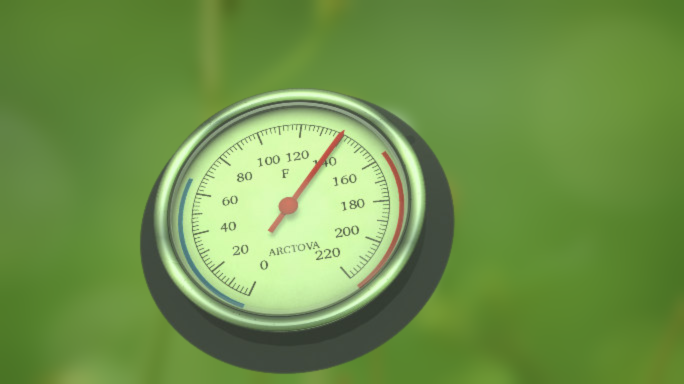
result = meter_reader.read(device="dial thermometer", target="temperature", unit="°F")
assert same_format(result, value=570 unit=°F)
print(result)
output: value=140 unit=°F
